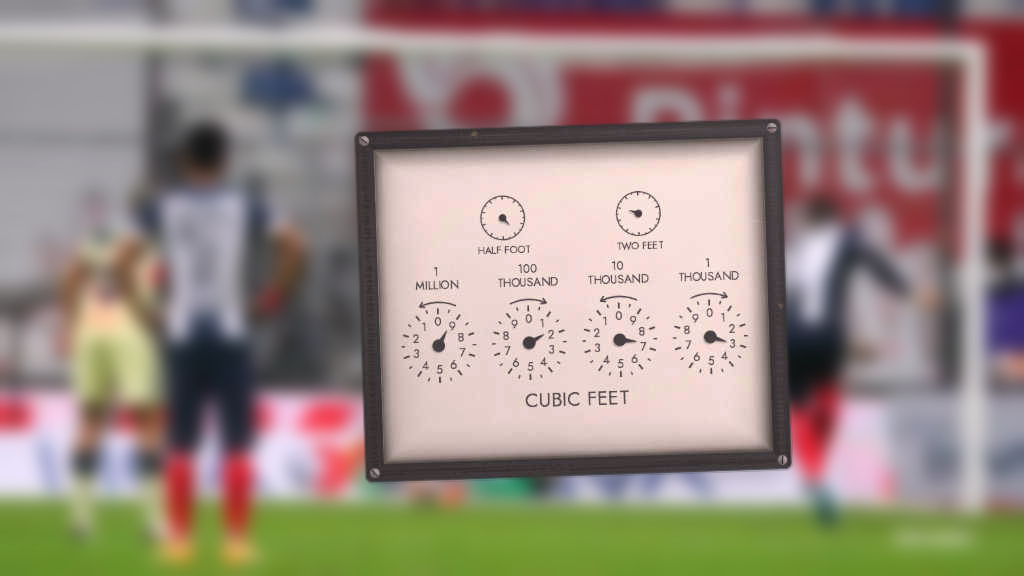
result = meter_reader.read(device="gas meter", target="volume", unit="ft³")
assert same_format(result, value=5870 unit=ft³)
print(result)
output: value=917300 unit=ft³
